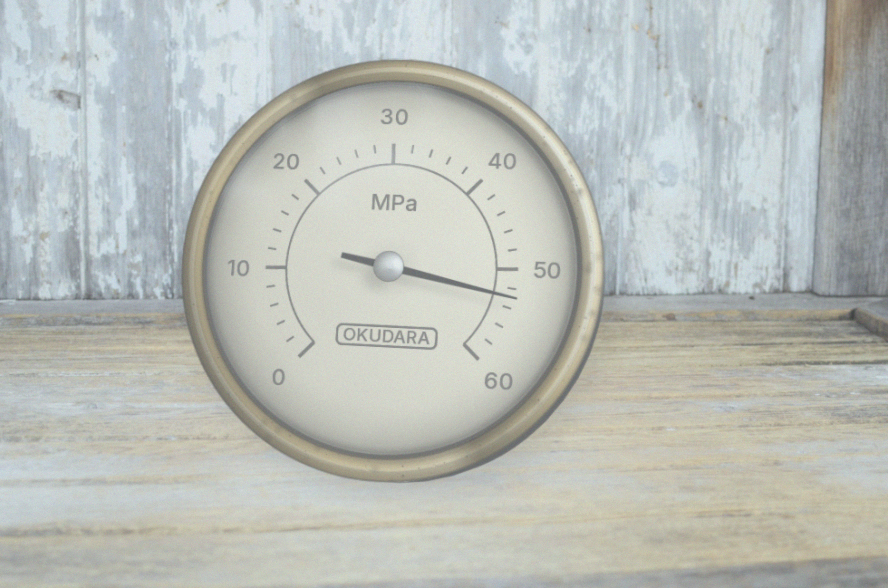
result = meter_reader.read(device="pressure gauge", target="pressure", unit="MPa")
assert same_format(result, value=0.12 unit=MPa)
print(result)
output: value=53 unit=MPa
